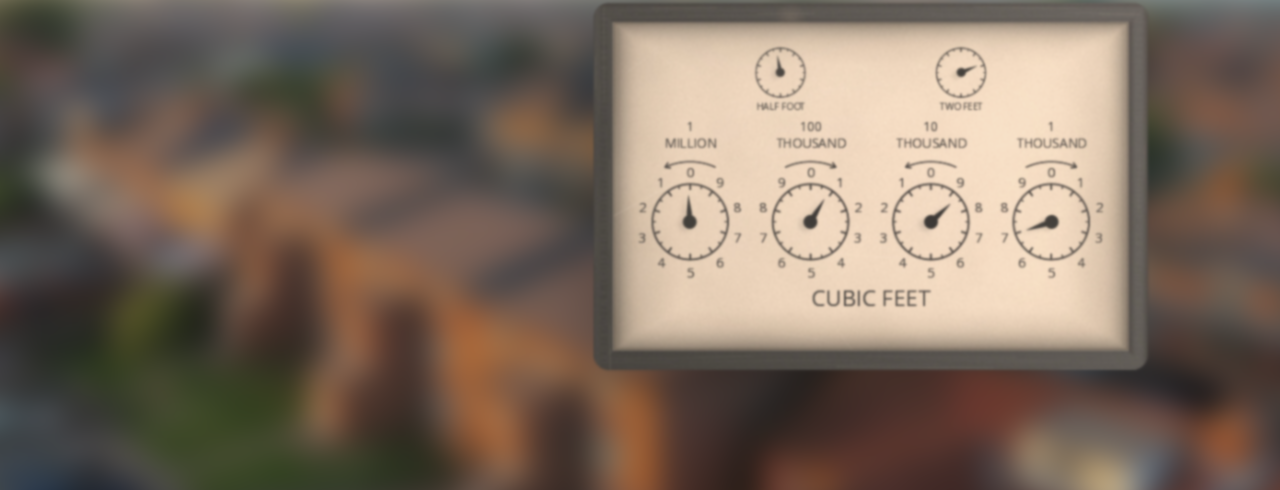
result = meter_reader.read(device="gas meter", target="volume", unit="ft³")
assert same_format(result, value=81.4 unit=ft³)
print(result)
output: value=8700 unit=ft³
